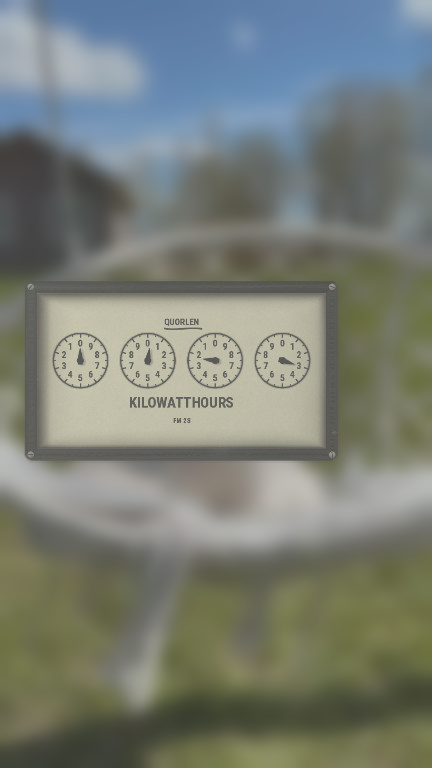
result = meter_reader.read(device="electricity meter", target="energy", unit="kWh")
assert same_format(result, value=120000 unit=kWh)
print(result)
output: value=23 unit=kWh
